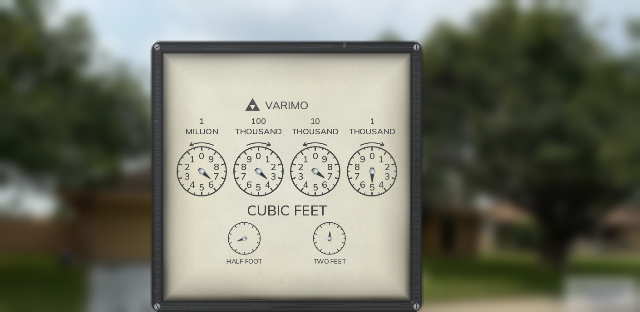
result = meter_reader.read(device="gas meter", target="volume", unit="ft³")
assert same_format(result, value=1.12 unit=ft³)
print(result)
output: value=636500 unit=ft³
